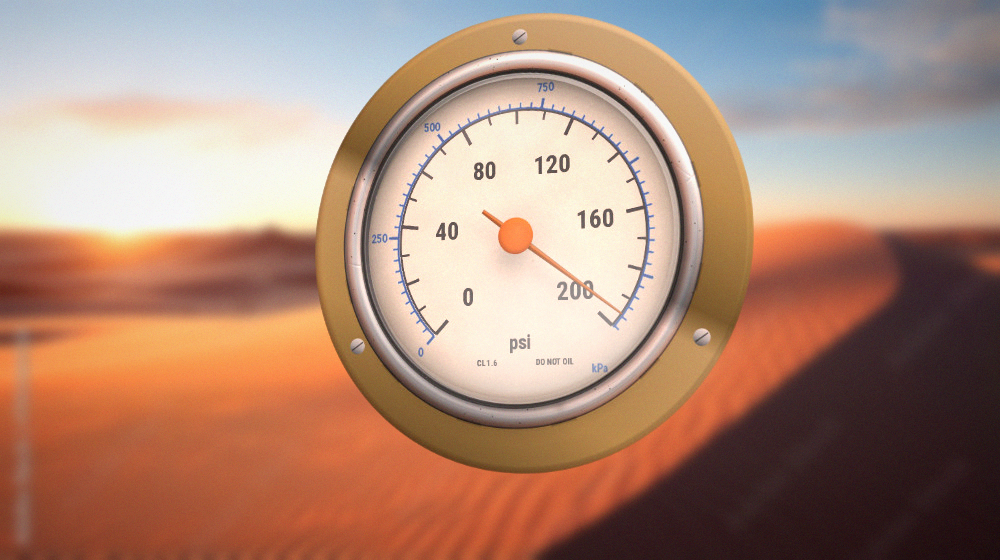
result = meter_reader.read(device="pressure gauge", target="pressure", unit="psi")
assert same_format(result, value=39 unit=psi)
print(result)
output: value=195 unit=psi
